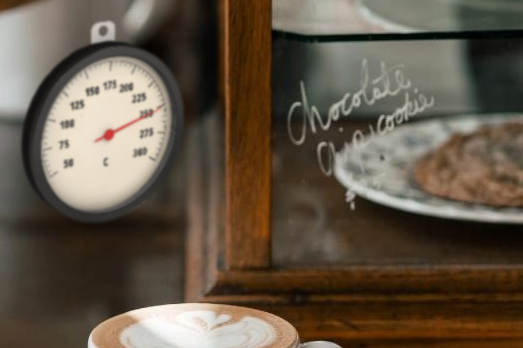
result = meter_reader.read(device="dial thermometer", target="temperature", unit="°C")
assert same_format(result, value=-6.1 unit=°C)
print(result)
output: value=250 unit=°C
